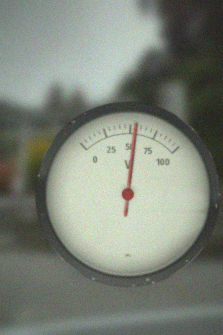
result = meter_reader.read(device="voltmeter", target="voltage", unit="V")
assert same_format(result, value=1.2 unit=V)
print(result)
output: value=55 unit=V
